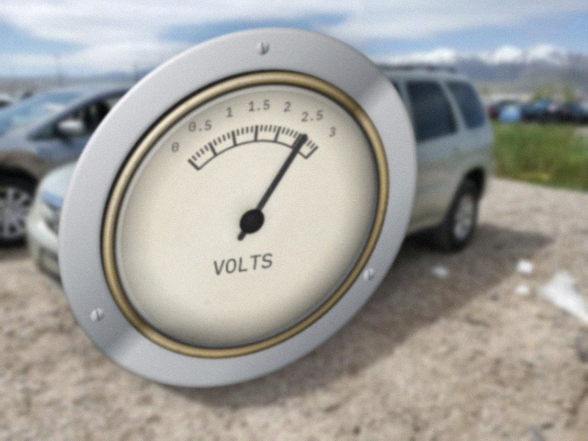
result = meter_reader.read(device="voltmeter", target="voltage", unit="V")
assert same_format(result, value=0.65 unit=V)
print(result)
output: value=2.5 unit=V
